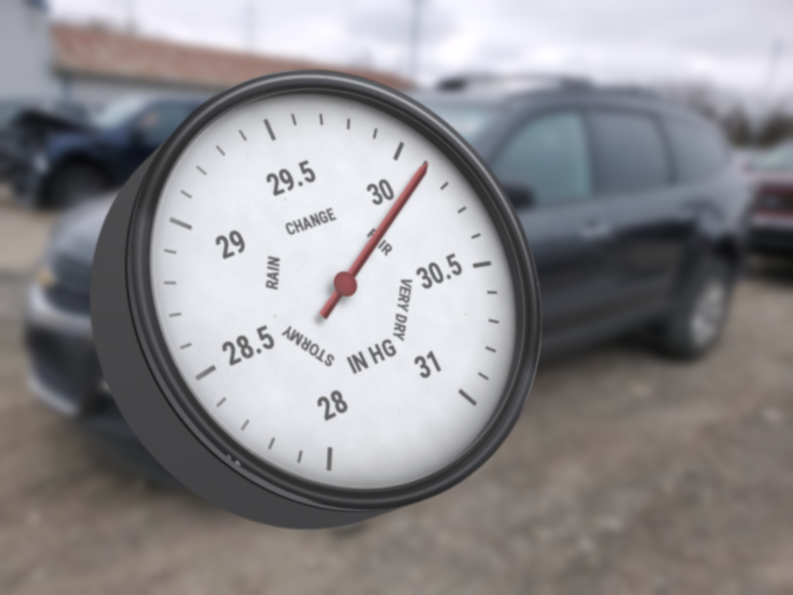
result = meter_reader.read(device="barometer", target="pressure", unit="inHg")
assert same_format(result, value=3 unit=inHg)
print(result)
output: value=30.1 unit=inHg
